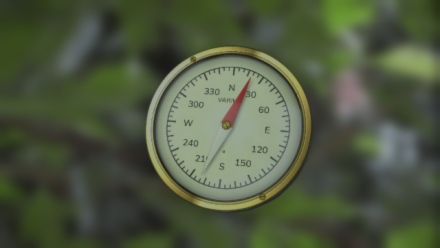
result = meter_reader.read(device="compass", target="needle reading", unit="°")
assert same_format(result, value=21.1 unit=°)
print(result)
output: value=20 unit=°
